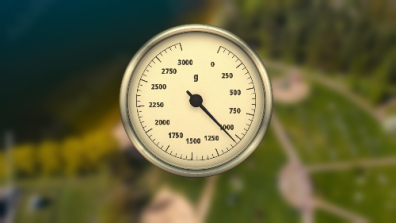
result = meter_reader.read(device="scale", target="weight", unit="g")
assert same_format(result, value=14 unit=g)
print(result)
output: value=1050 unit=g
